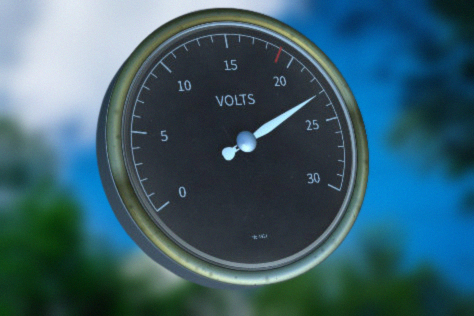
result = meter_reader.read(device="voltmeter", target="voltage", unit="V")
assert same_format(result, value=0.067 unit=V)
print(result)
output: value=23 unit=V
